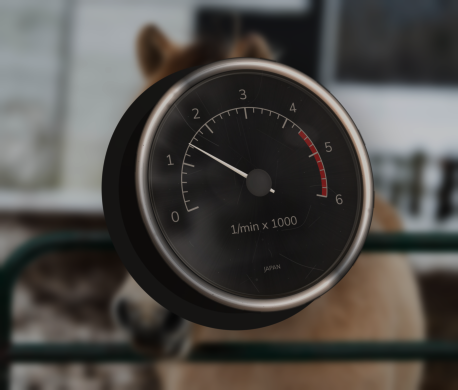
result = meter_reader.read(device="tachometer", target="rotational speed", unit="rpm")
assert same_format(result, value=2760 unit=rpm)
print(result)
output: value=1400 unit=rpm
